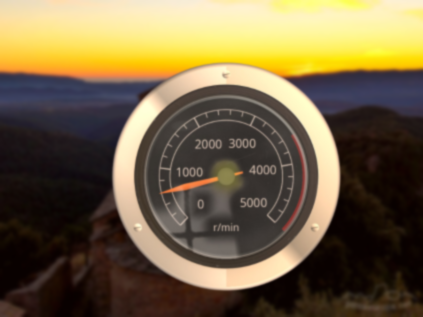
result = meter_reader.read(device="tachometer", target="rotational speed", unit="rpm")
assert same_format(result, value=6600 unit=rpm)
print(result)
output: value=600 unit=rpm
